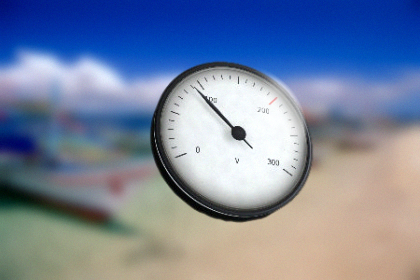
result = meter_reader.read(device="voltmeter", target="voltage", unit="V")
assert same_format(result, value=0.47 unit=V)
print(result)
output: value=90 unit=V
